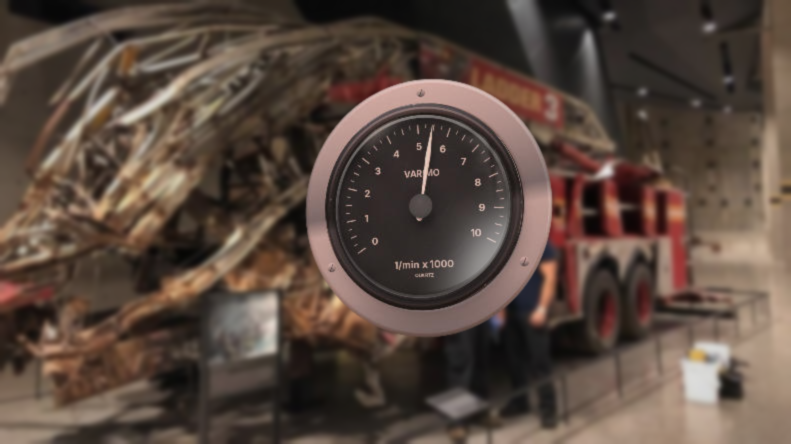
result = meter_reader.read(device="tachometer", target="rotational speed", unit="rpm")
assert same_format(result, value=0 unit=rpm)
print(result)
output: value=5500 unit=rpm
